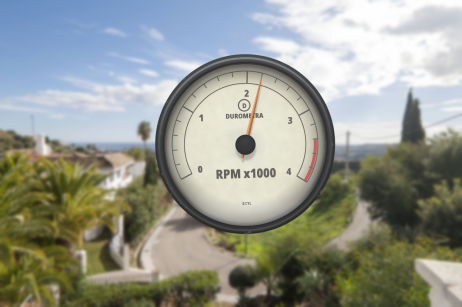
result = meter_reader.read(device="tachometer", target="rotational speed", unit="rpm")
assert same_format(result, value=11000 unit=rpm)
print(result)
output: value=2200 unit=rpm
